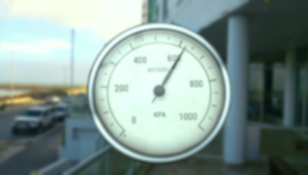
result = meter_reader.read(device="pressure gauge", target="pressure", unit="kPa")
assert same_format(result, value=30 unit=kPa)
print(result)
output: value=625 unit=kPa
